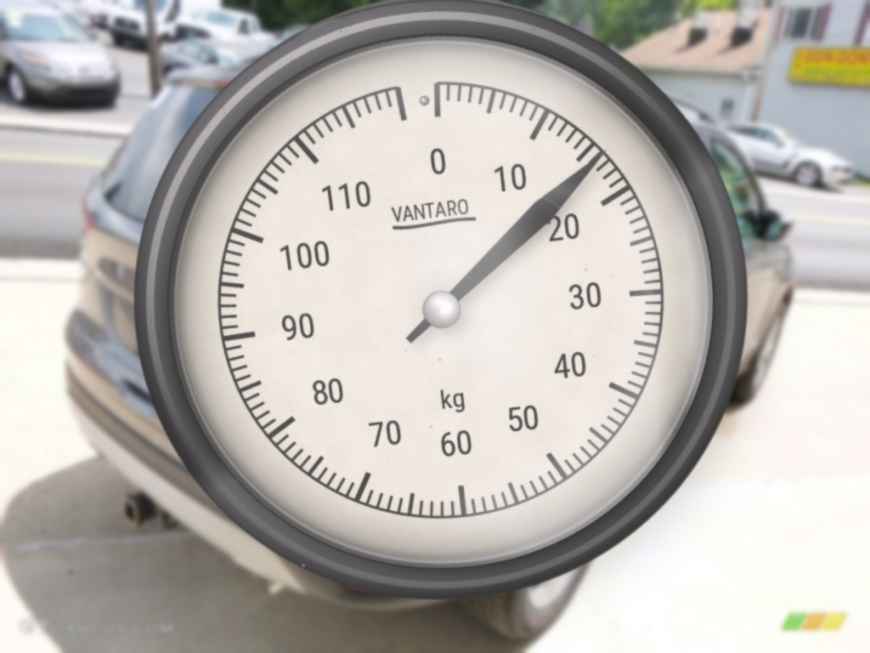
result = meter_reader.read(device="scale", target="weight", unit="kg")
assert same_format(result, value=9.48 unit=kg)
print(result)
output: value=16 unit=kg
